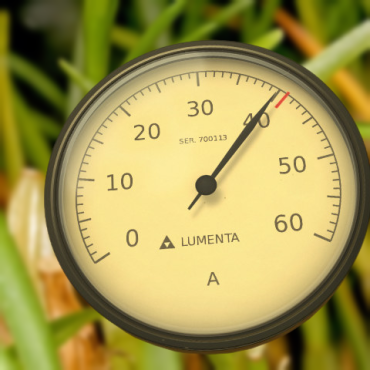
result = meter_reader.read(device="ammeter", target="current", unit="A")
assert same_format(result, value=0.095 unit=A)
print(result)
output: value=40 unit=A
